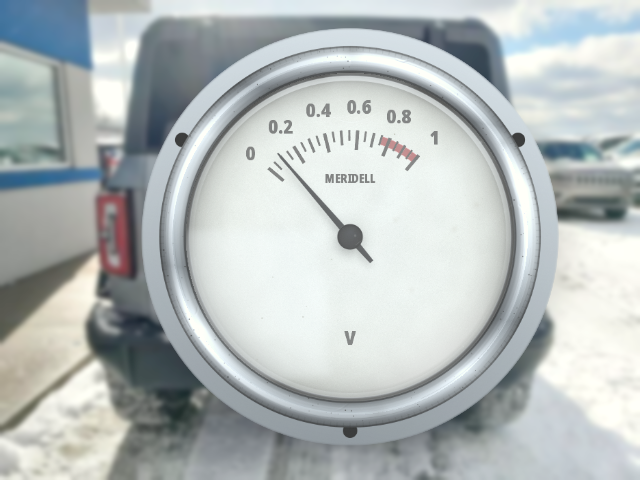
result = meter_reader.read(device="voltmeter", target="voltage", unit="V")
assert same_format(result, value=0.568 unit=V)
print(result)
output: value=0.1 unit=V
